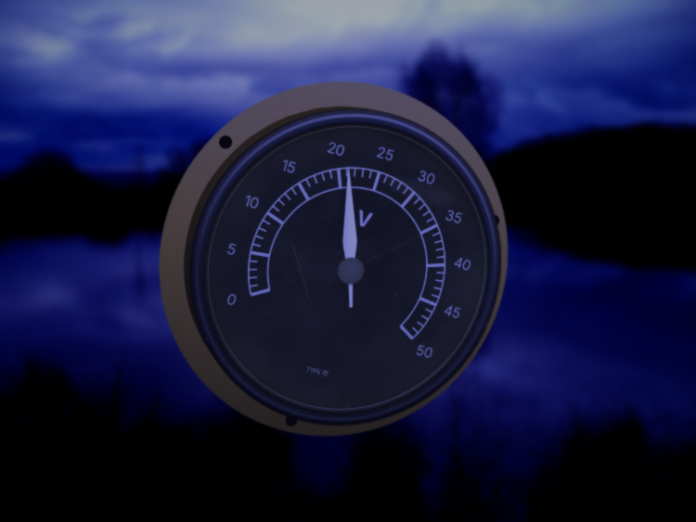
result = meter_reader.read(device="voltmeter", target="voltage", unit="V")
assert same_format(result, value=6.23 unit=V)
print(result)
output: value=21 unit=V
